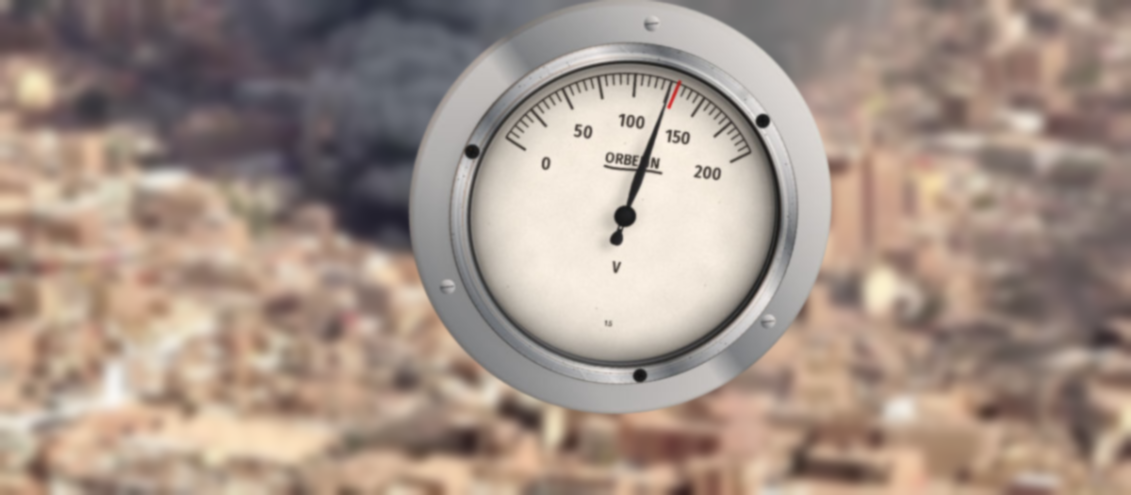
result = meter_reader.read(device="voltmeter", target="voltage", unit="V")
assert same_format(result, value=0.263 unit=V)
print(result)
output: value=125 unit=V
